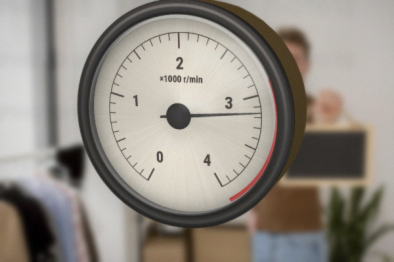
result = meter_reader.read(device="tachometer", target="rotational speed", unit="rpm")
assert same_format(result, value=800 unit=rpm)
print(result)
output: value=3150 unit=rpm
